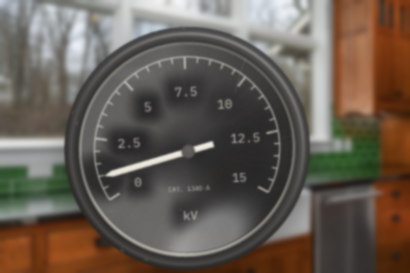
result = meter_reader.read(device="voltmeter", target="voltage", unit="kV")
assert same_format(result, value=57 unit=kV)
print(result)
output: value=1 unit=kV
